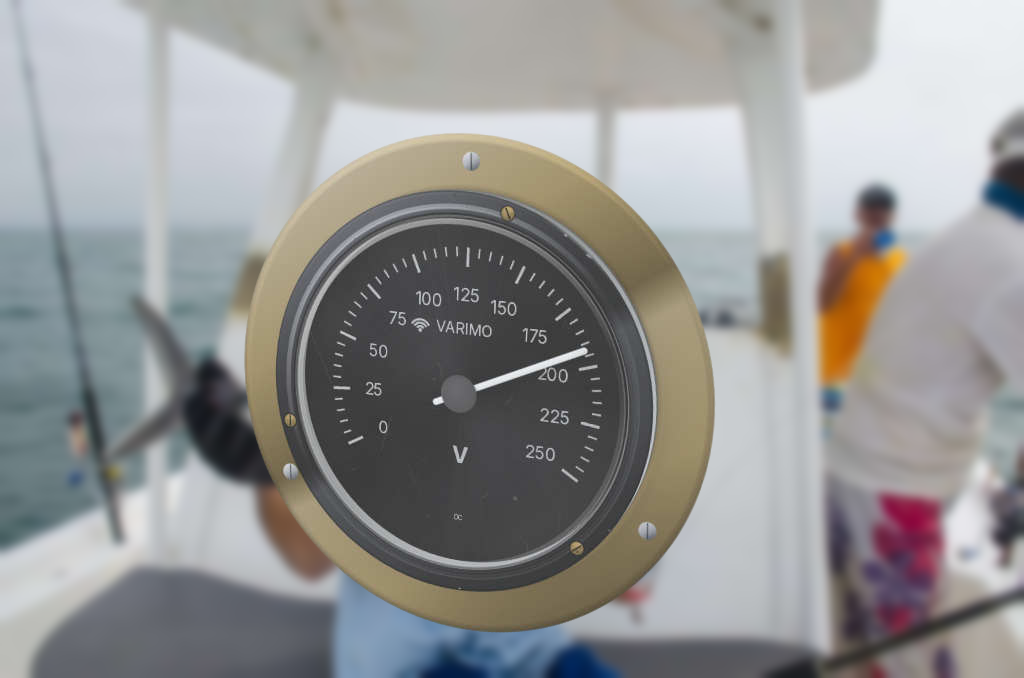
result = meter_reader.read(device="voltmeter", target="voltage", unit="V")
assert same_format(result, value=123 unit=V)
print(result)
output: value=192.5 unit=V
